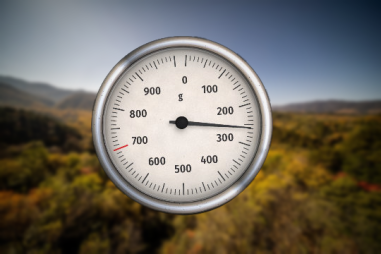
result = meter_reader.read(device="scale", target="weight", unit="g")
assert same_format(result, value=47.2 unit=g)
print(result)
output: value=260 unit=g
